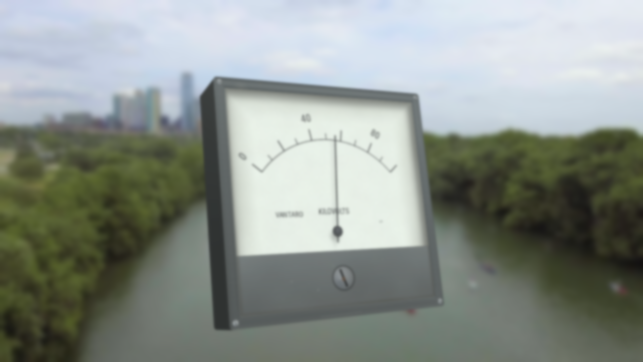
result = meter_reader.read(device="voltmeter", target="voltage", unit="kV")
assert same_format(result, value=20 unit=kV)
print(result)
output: value=55 unit=kV
